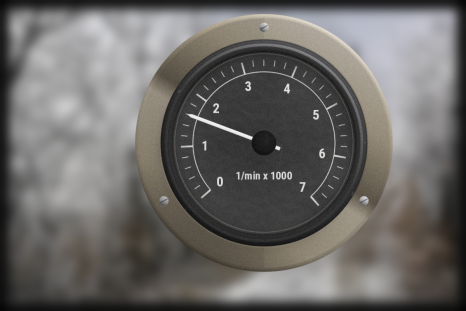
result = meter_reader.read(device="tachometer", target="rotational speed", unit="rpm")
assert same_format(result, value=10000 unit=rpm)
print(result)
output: value=1600 unit=rpm
